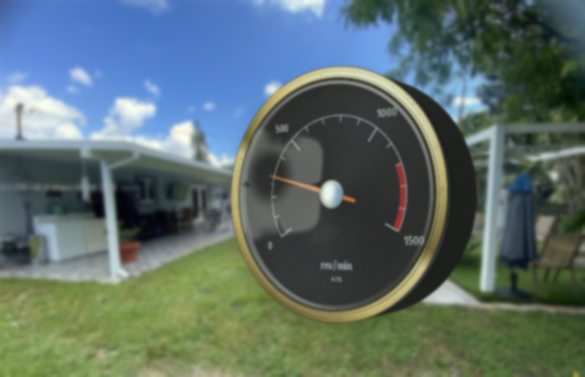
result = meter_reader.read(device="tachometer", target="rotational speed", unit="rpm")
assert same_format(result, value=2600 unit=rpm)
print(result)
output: value=300 unit=rpm
